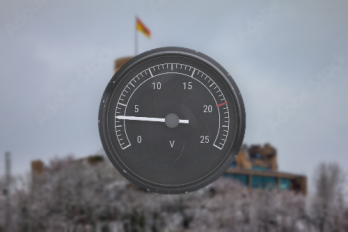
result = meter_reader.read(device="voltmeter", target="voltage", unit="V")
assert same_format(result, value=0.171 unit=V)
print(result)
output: value=3.5 unit=V
